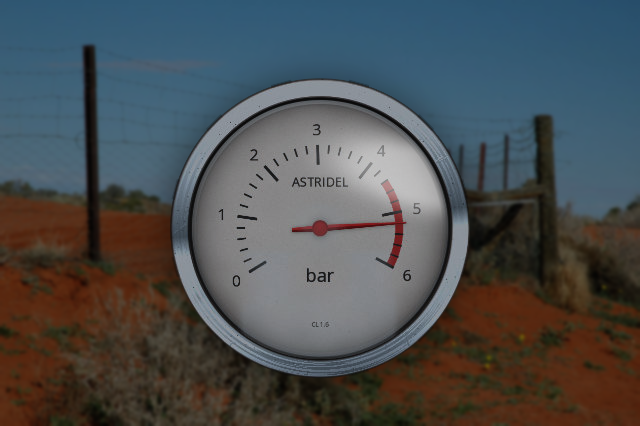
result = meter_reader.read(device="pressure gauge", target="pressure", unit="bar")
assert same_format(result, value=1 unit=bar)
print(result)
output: value=5.2 unit=bar
